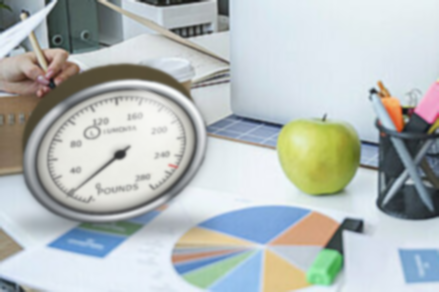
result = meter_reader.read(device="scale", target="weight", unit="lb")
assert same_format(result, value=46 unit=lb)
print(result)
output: value=20 unit=lb
